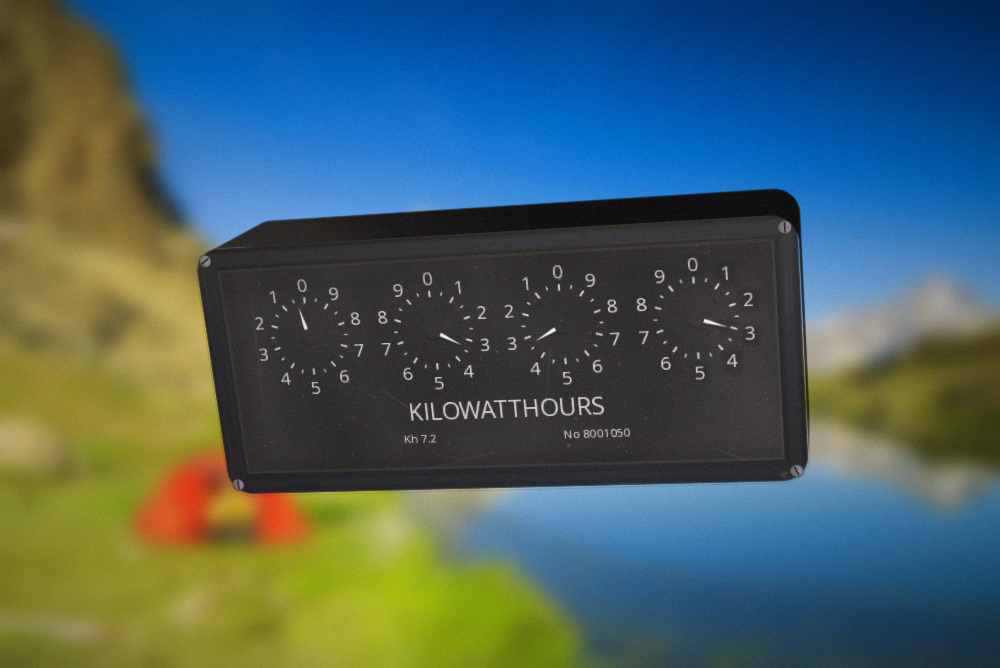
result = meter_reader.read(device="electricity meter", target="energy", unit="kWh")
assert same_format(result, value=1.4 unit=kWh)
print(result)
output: value=333 unit=kWh
